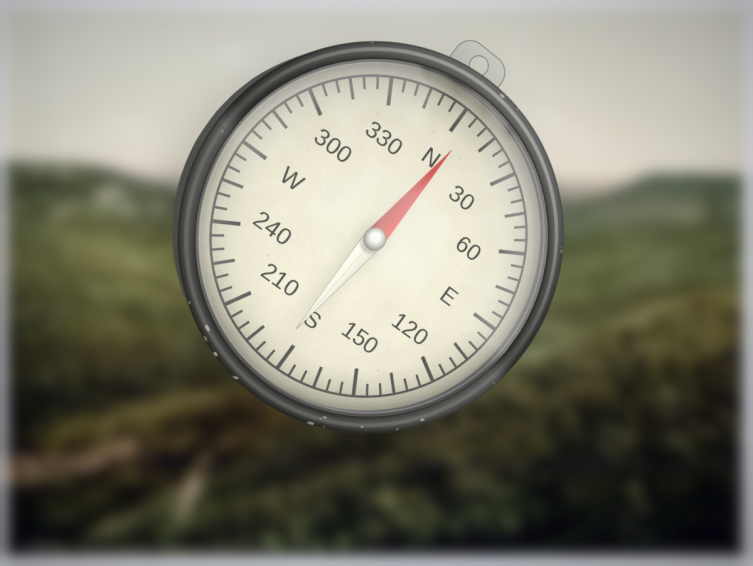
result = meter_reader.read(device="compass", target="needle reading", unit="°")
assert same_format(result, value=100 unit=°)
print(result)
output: value=5 unit=°
